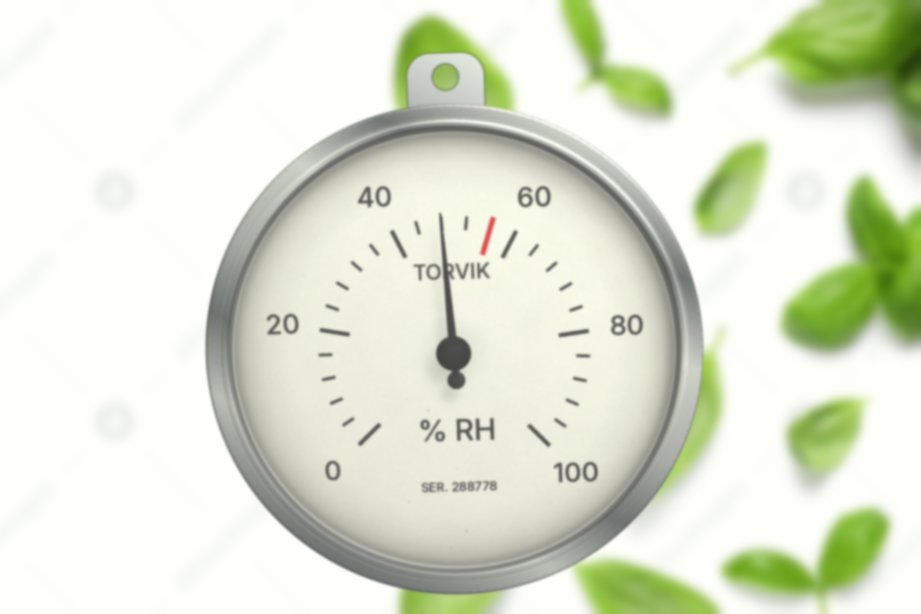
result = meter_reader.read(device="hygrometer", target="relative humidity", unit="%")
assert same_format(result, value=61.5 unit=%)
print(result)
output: value=48 unit=%
